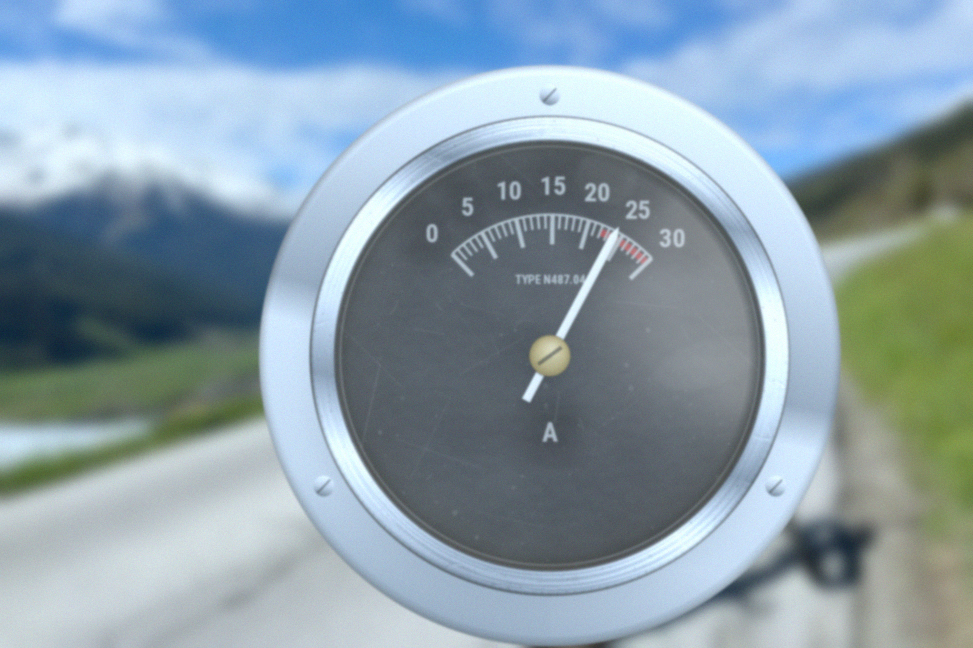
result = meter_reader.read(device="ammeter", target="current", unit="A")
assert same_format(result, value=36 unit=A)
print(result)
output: value=24 unit=A
